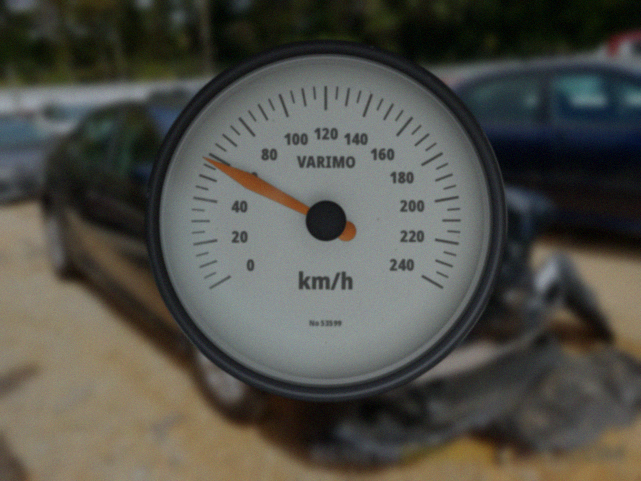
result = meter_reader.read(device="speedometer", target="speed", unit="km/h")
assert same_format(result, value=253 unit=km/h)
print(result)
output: value=57.5 unit=km/h
